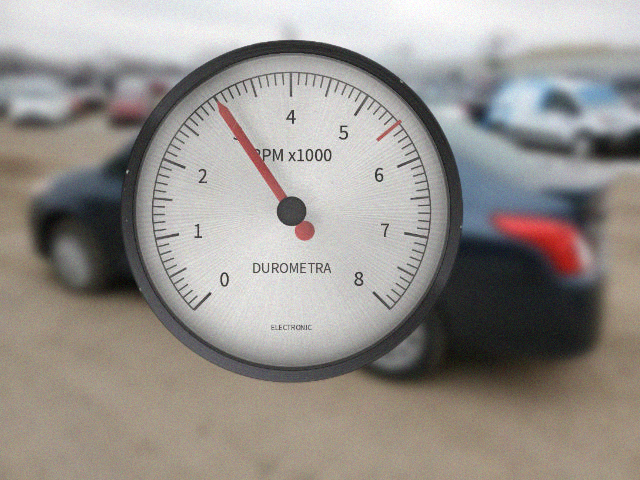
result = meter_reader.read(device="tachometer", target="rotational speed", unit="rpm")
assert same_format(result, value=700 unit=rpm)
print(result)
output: value=3000 unit=rpm
